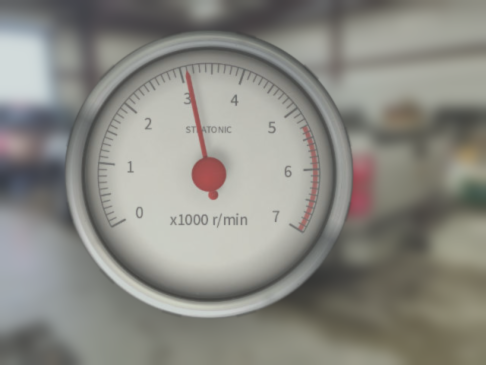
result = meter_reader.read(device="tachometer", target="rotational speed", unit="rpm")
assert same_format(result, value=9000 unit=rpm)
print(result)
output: value=3100 unit=rpm
